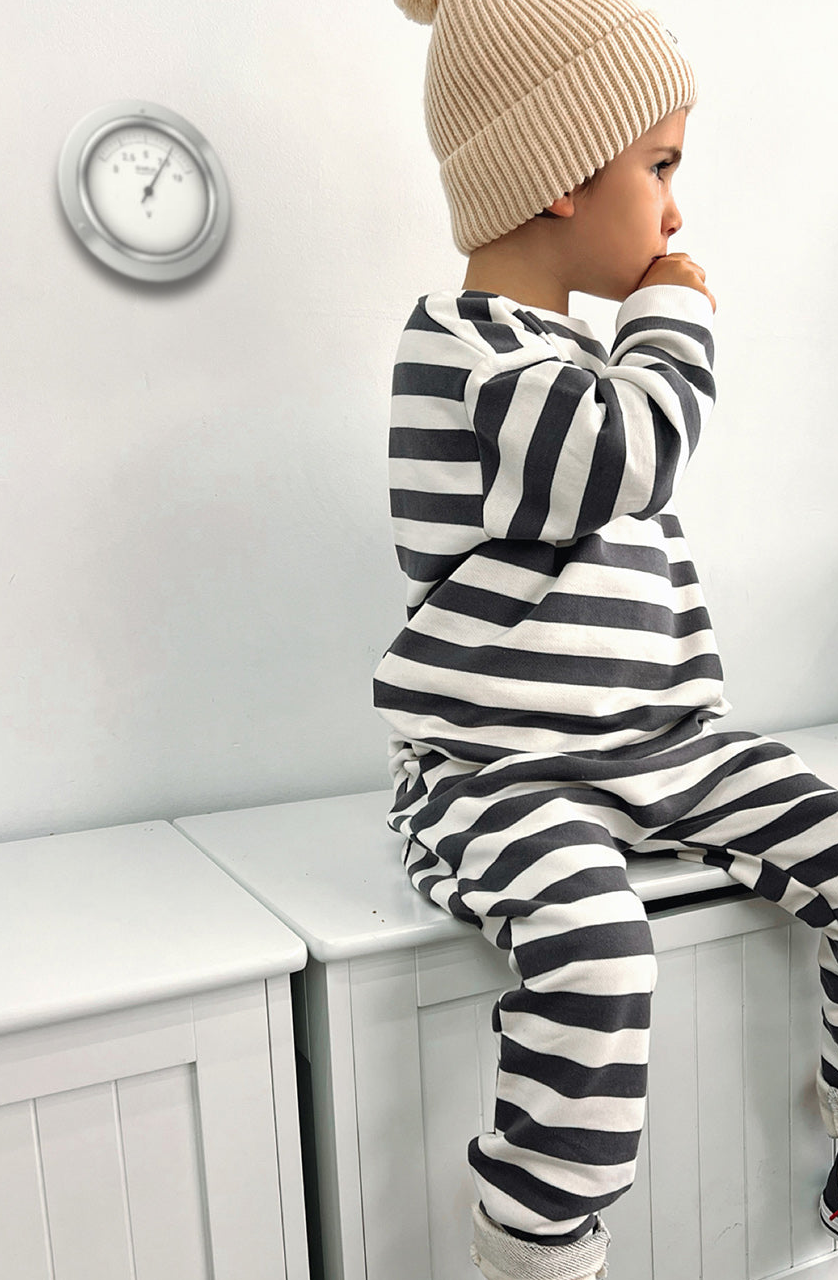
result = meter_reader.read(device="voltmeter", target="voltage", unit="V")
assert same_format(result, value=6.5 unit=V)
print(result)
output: value=7.5 unit=V
